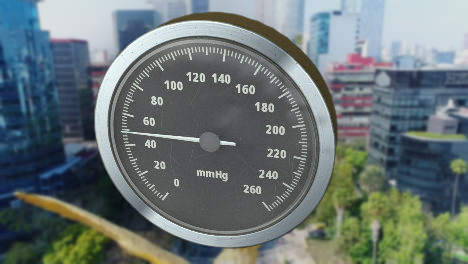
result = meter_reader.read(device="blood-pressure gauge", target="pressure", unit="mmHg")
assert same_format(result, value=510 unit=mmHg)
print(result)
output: value=50 unit=mmHg
